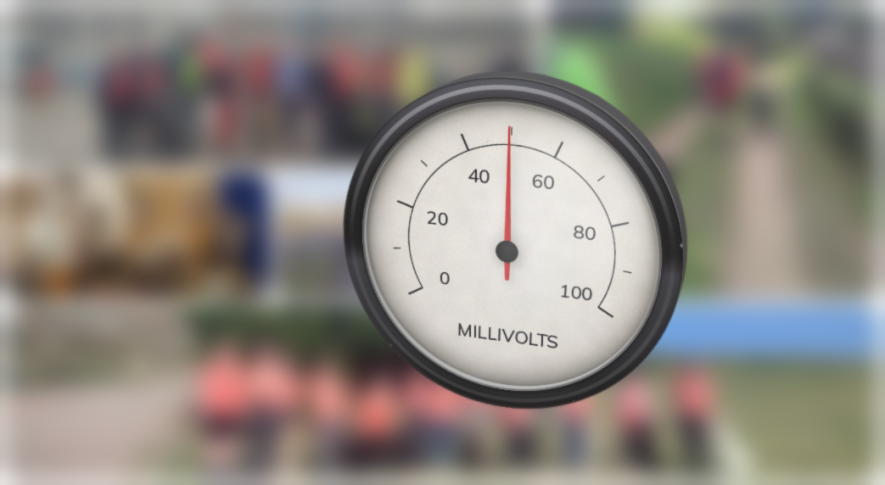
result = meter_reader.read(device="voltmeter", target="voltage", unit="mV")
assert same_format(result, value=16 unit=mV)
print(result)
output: value=50 unit=mV
